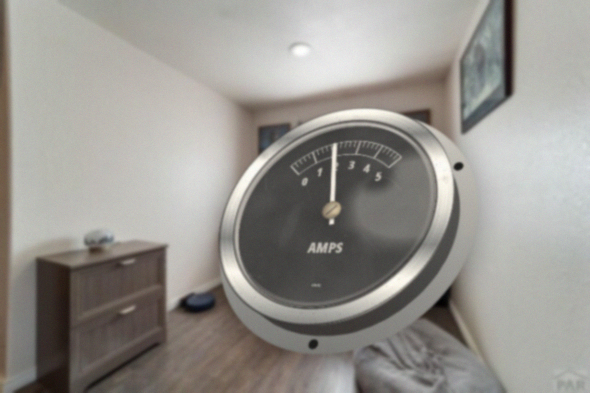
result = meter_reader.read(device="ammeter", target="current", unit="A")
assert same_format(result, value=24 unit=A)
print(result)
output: value=2 unit=A
